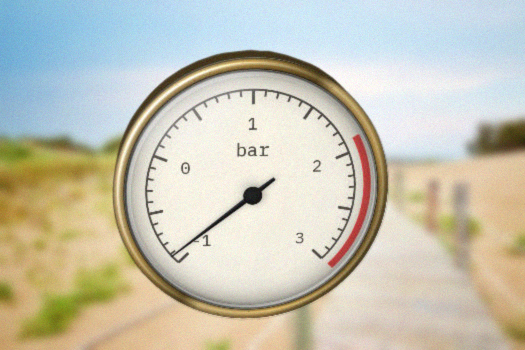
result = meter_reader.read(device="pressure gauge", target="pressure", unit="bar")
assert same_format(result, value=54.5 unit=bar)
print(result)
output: value=-0.9 unit=bar
